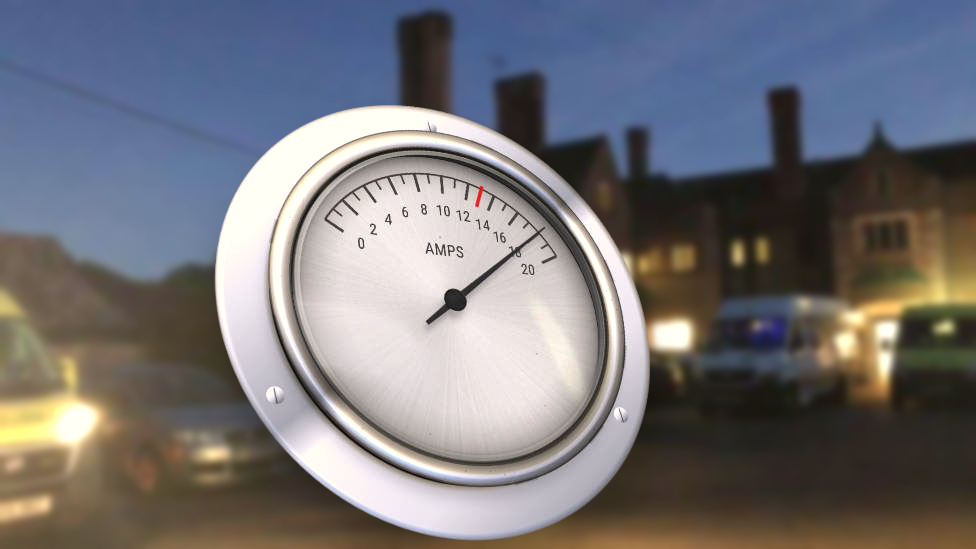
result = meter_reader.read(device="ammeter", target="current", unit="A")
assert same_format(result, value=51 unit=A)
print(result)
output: value=18 unit=A
